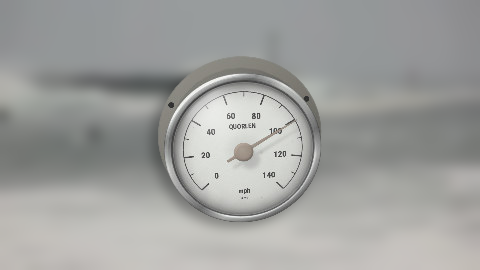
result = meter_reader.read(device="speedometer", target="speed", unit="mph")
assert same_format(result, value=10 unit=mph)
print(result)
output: value=100 unit=mph
